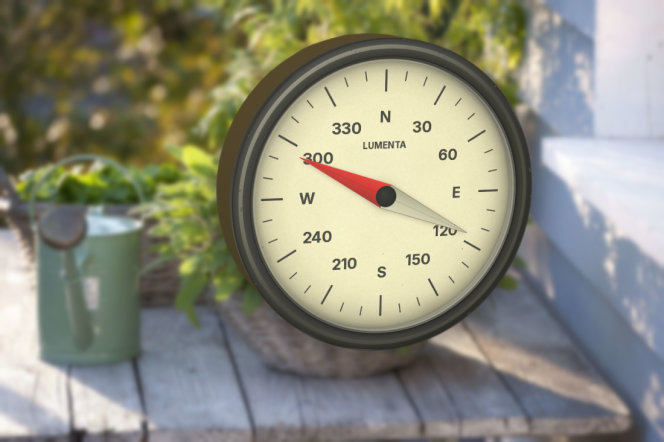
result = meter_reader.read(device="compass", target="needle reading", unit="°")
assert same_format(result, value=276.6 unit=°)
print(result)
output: value=295 unit=°
